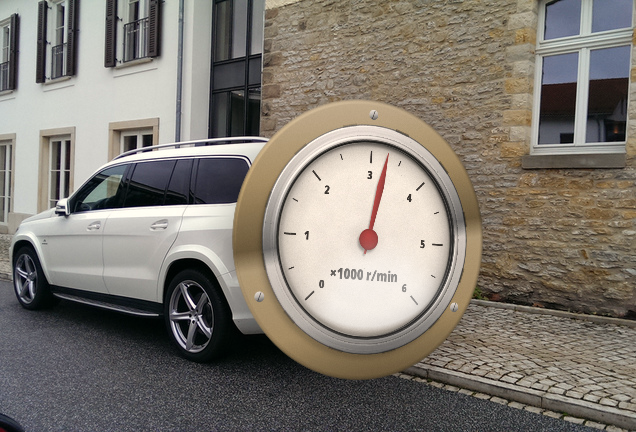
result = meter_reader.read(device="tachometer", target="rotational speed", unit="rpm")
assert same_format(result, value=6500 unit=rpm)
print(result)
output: value=3250 unit=rpm
